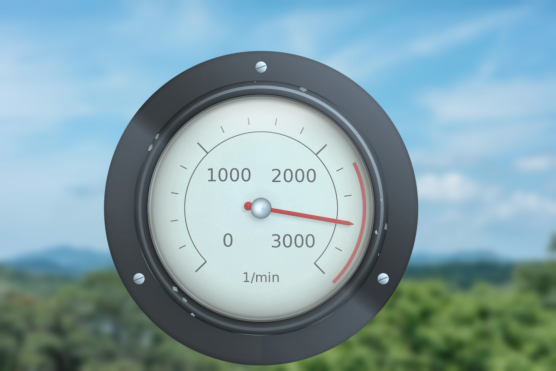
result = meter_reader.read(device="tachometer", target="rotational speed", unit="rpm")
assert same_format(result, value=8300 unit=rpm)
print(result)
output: value=2600 unit=rpm
